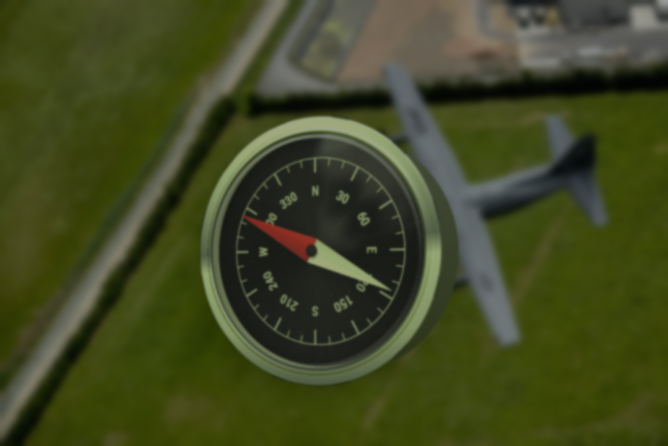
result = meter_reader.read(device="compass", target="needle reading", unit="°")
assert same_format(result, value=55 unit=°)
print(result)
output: value=295 unit=°
